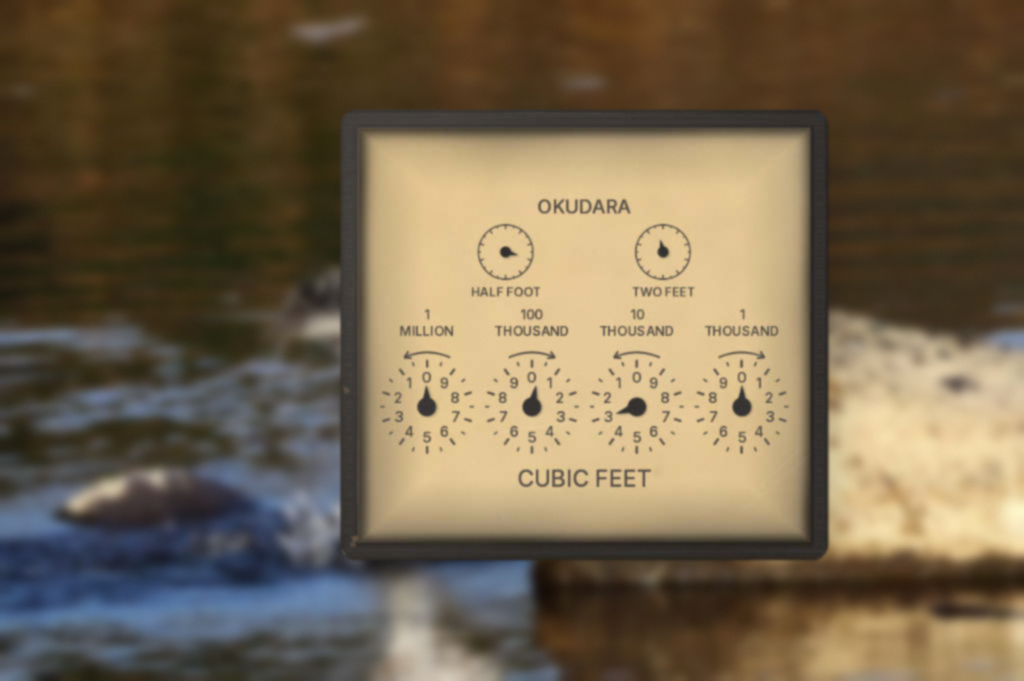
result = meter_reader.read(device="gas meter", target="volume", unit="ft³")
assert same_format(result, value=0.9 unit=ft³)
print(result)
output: value=3000 unit=ft³
